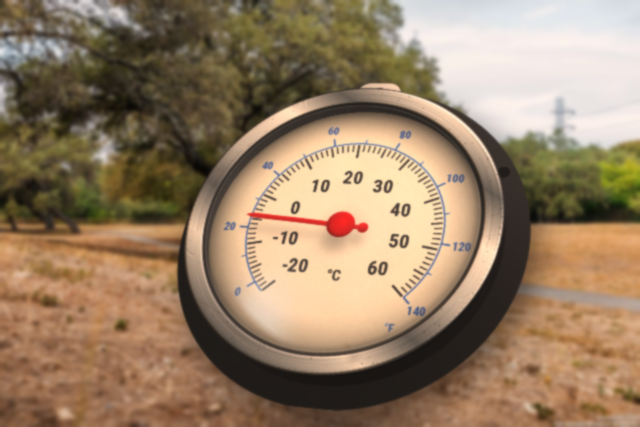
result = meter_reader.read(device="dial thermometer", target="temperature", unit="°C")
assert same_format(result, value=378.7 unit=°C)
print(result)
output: value=-5 unit=°C
